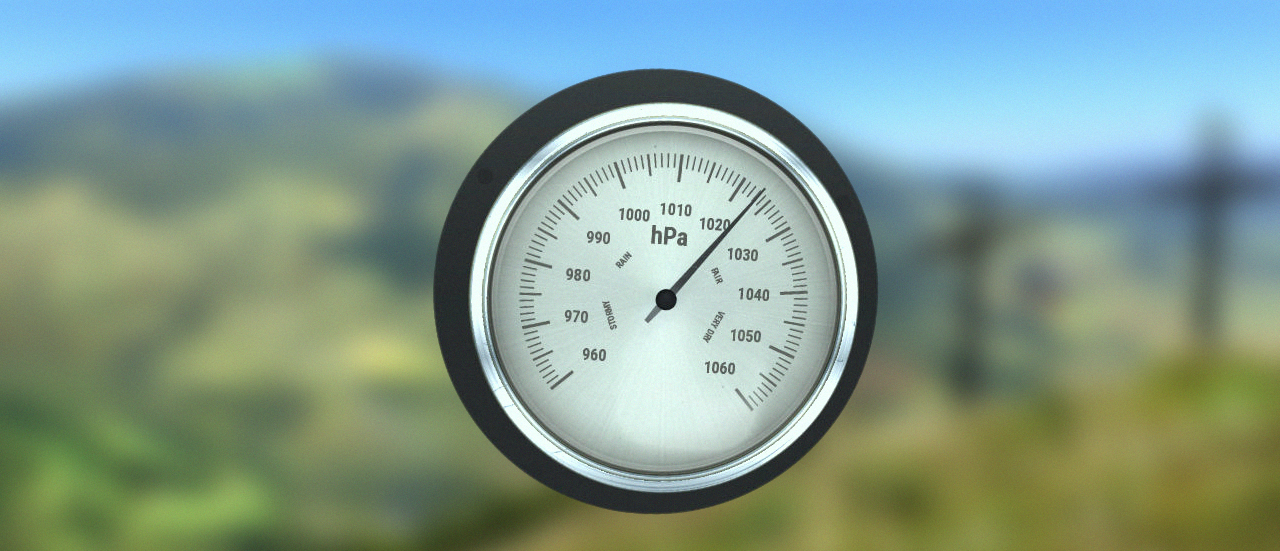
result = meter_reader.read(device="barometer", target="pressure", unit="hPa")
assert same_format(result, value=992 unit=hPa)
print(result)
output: value=1023 unit=hPa
